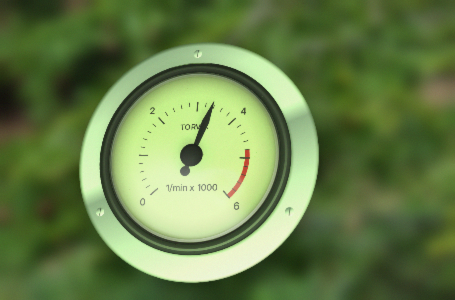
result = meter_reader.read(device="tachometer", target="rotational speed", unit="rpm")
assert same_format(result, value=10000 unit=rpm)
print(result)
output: value=3400 unit=rpm
